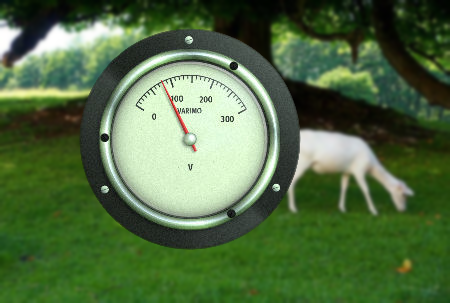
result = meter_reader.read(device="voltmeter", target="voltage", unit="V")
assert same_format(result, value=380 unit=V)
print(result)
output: value=80 unit=V
